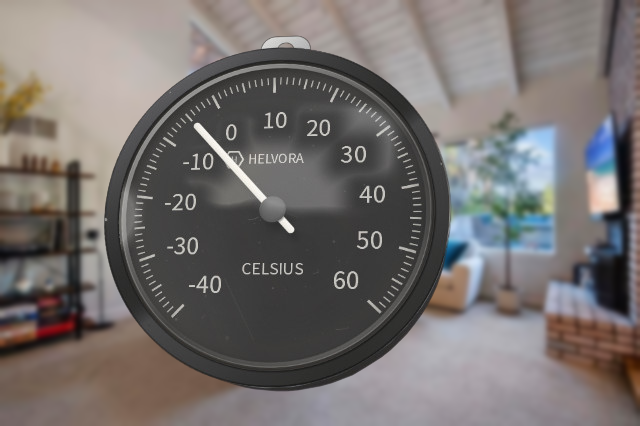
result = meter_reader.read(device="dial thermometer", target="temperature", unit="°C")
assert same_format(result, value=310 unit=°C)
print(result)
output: value=-5 unit=°C
